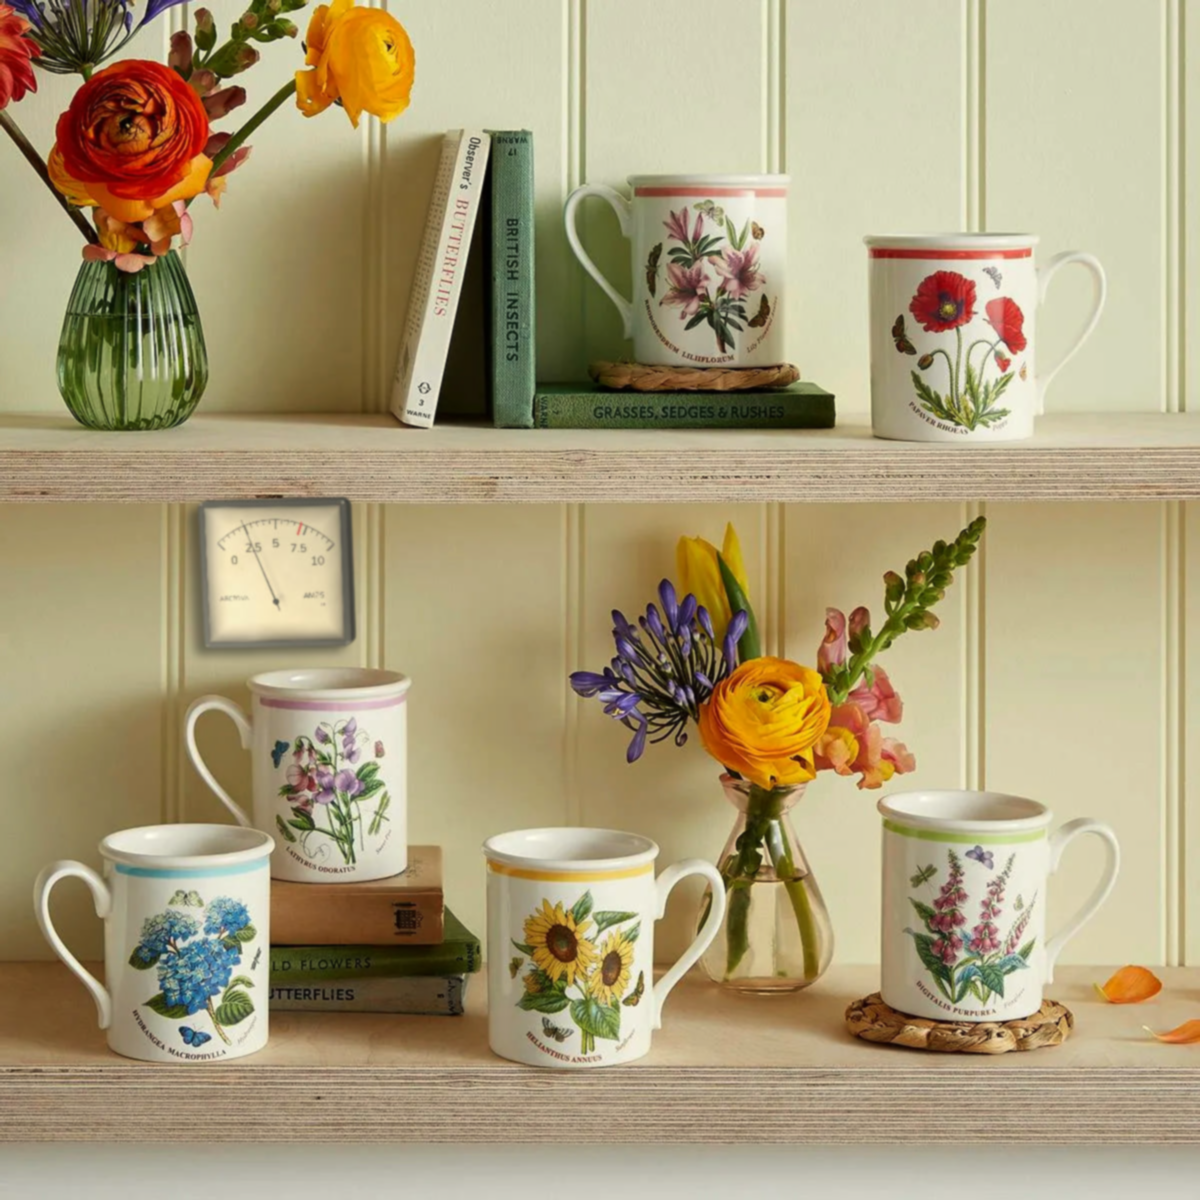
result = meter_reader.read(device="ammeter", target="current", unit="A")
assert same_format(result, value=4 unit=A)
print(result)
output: value=2.5 unit=A
